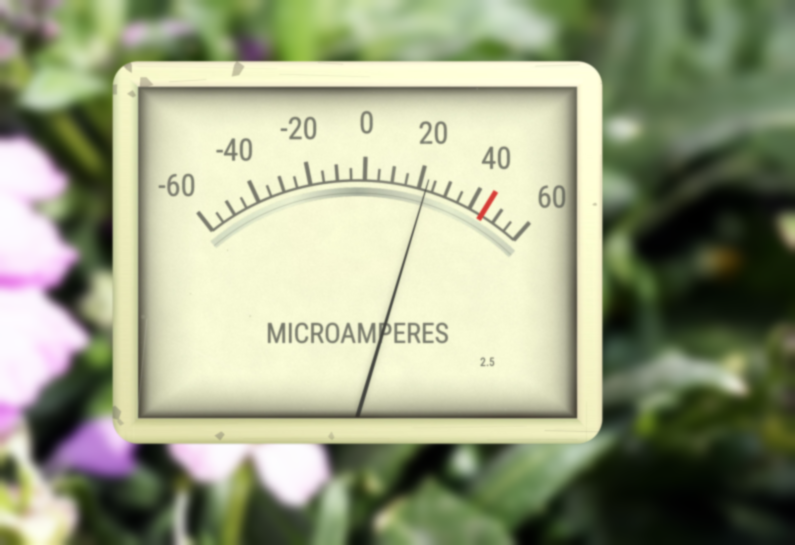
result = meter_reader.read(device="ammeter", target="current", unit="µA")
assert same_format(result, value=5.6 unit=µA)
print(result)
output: value=22.5 unit=µA
